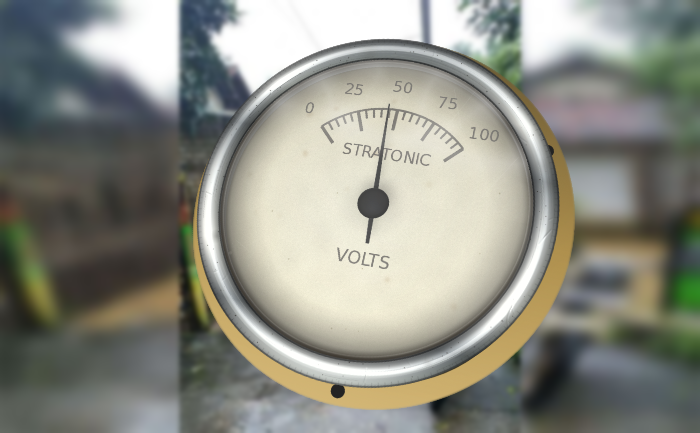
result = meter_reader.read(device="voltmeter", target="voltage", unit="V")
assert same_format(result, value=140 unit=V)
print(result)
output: value=45 unit=V
